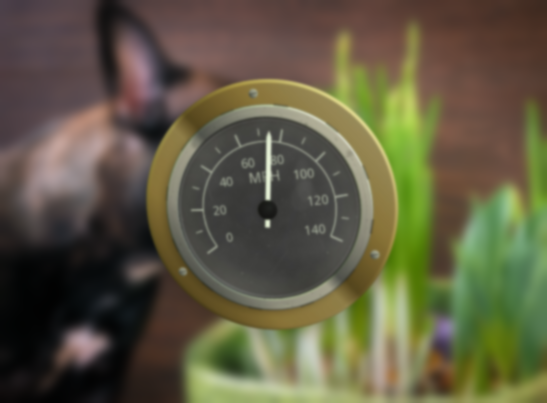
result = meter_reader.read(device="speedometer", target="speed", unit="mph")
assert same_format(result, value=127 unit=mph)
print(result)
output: value=75 unit=mph
